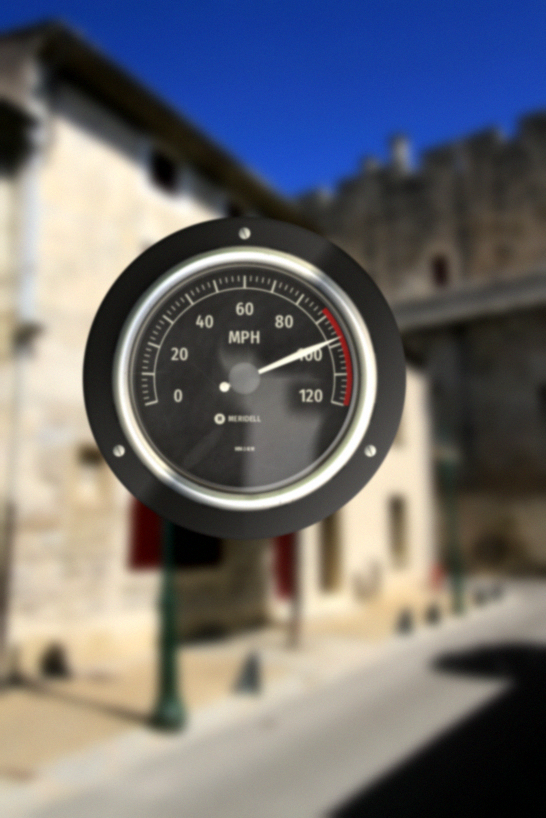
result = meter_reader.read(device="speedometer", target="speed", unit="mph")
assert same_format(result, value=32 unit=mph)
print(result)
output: value=98 unit=mph
